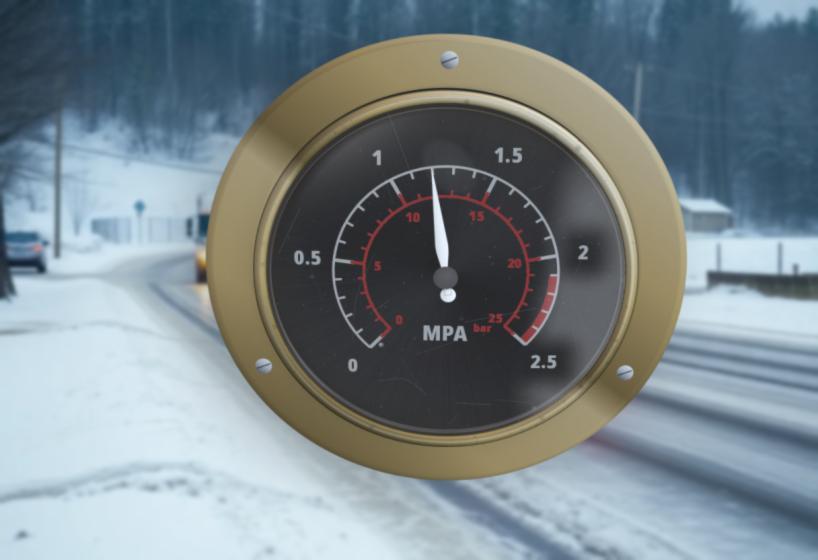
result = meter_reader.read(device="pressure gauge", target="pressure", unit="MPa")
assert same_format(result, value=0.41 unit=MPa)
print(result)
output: value=1.2 unit=MPa
